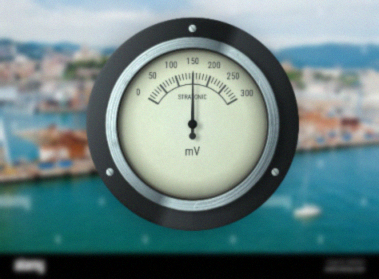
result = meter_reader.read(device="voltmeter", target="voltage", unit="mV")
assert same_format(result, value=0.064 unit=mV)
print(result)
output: value=150 unit=mV
